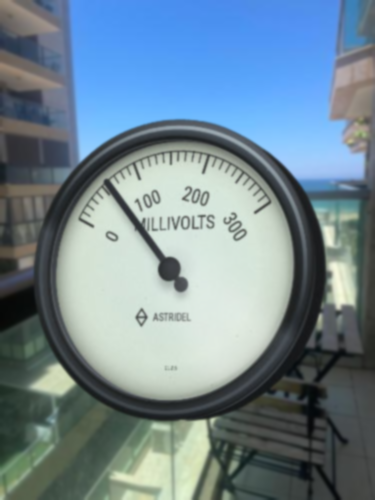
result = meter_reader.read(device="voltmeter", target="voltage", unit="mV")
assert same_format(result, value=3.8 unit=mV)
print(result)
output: value=60 unit=mV
